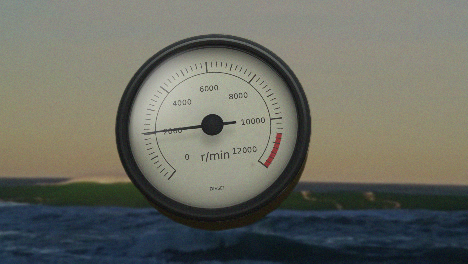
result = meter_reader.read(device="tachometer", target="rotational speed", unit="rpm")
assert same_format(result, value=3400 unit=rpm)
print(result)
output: value=2000 unit=rpm
